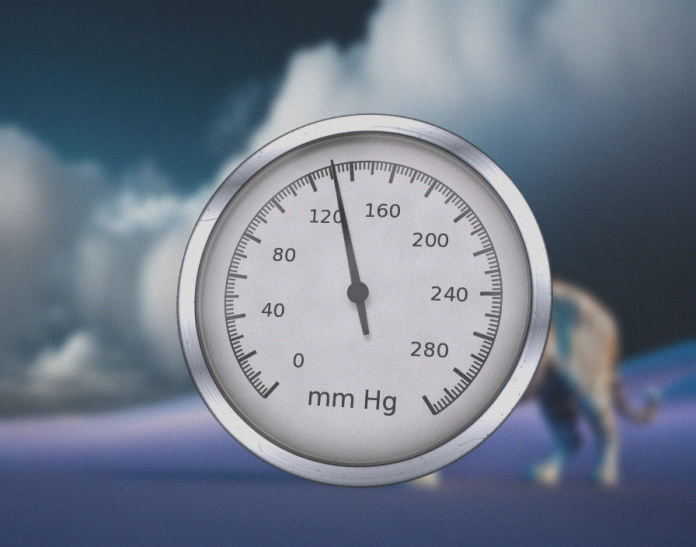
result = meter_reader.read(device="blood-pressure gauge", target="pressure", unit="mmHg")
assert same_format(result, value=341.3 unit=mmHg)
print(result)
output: value=132 unit=mmHg
